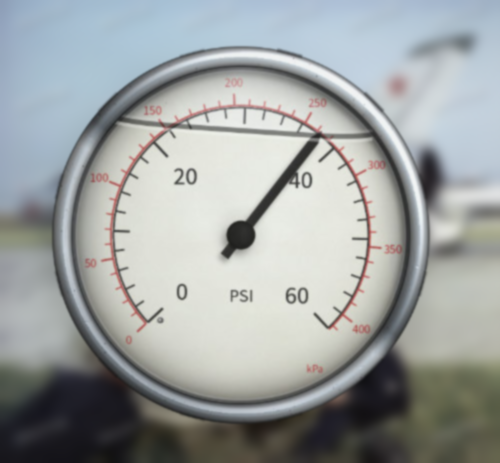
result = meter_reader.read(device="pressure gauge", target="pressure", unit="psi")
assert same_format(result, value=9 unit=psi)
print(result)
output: value=38 unit=psi
